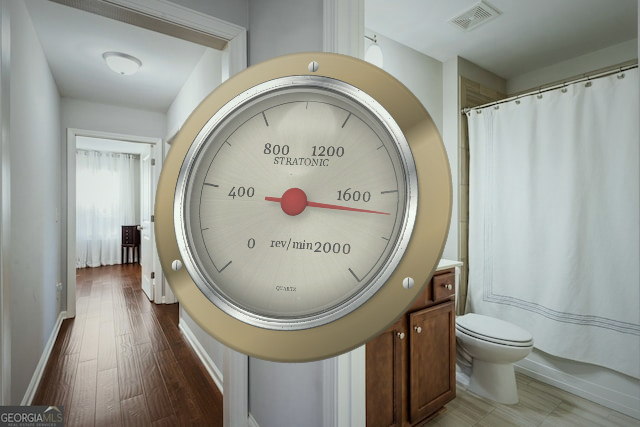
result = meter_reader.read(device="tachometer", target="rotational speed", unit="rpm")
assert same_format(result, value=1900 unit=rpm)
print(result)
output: value=1700 unit=rpm
